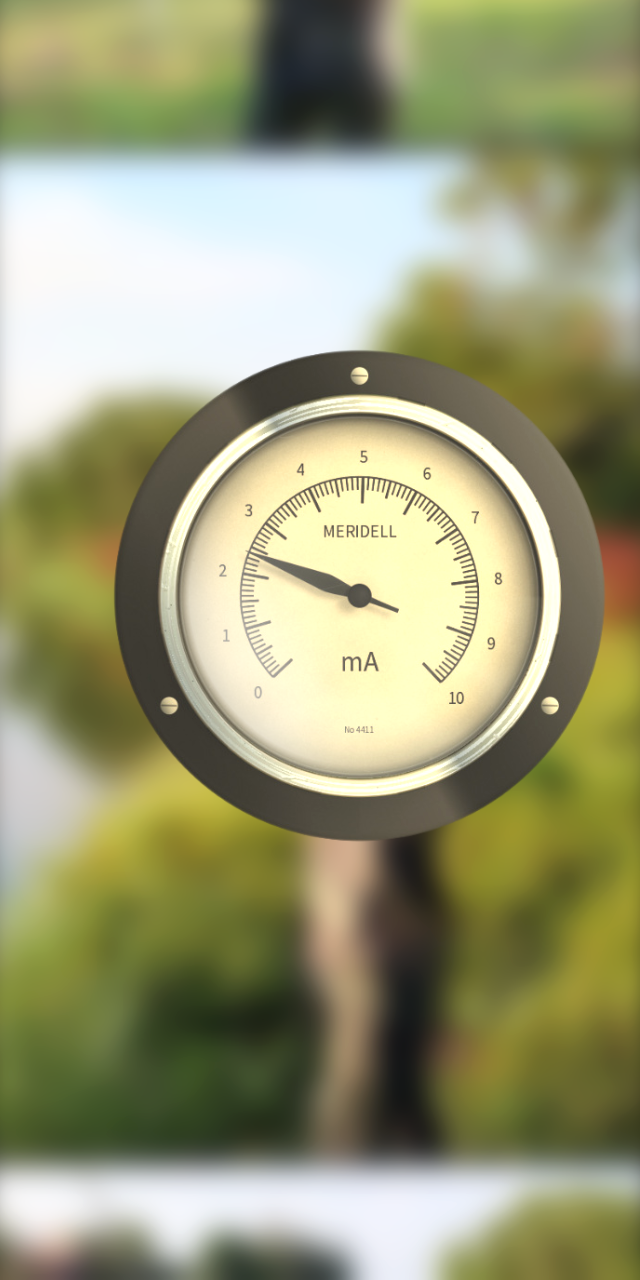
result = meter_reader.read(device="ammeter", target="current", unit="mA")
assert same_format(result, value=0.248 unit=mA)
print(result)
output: value=2.4 unit=mA
